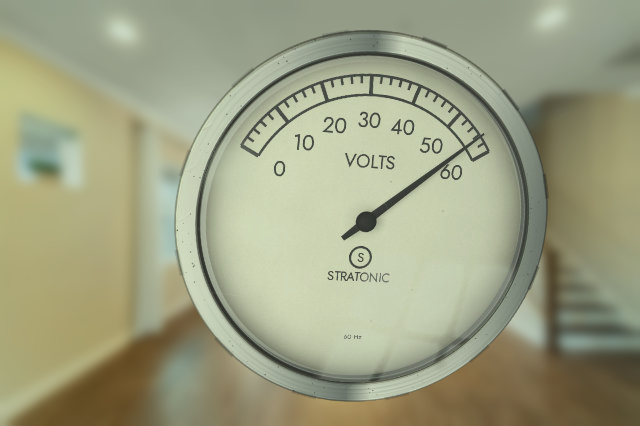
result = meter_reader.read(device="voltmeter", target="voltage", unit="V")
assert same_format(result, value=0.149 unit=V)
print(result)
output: value=56 unit=V
